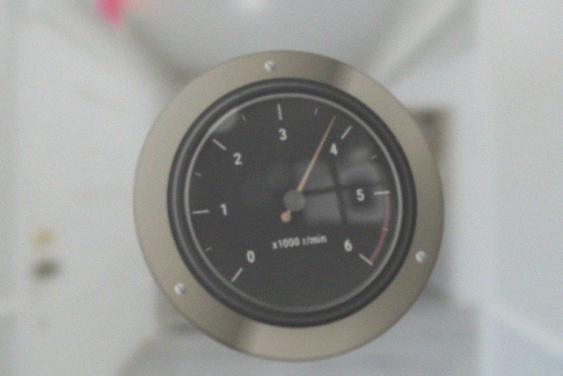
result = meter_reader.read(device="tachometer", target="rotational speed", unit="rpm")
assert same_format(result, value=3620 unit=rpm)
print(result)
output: value=3750 unit=rpm
